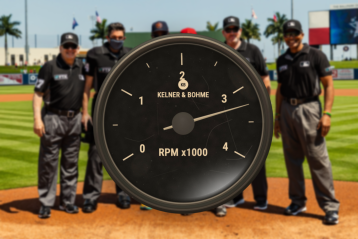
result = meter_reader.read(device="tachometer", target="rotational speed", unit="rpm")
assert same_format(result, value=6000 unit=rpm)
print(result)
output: value=3250 unit=rpm
